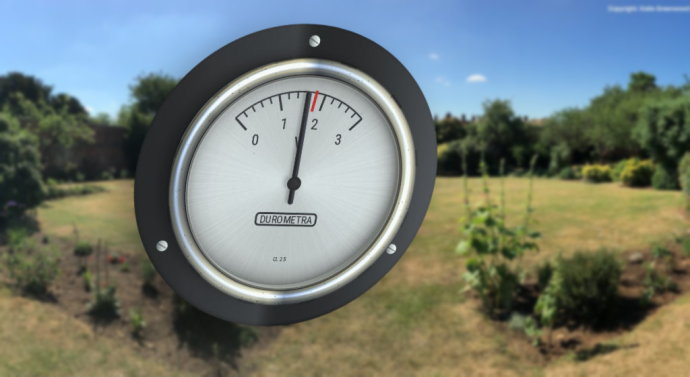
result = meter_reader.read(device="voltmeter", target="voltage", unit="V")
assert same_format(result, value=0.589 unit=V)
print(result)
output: value=1.6 unit=V
